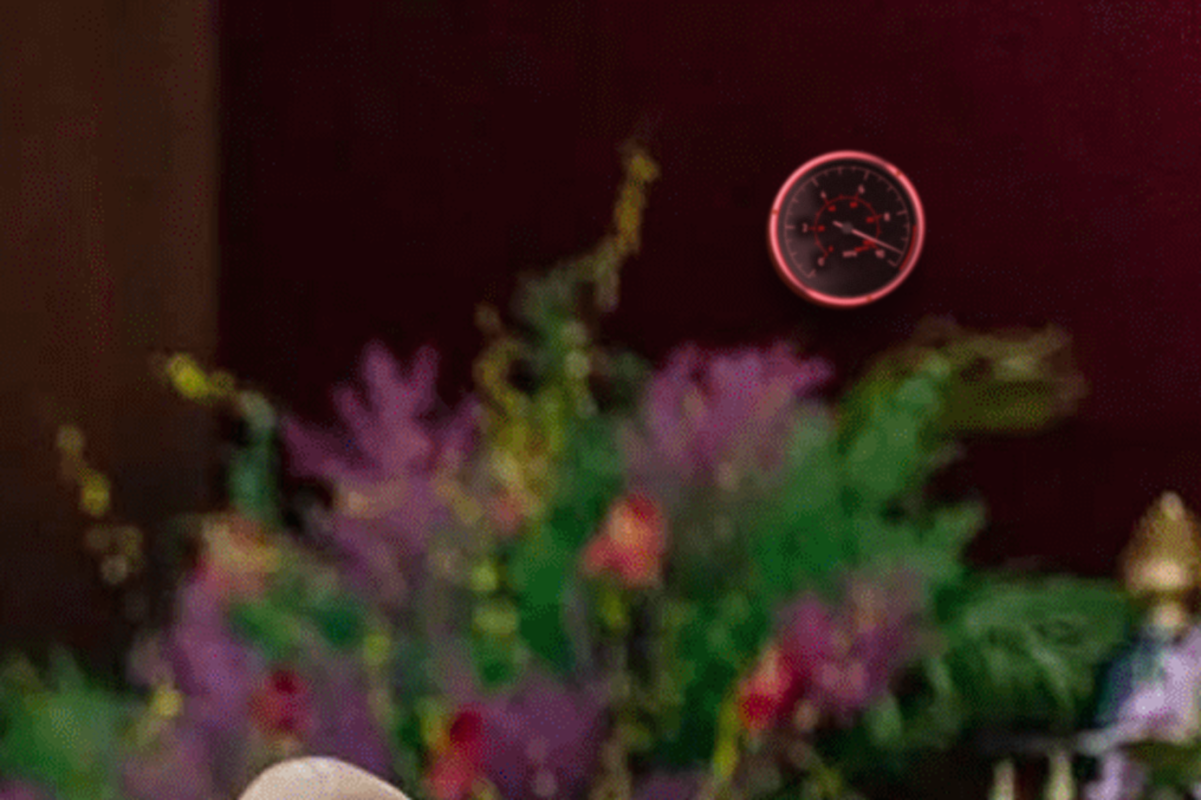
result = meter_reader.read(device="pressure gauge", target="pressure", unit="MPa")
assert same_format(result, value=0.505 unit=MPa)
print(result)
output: value=9.5 unit=MPa
